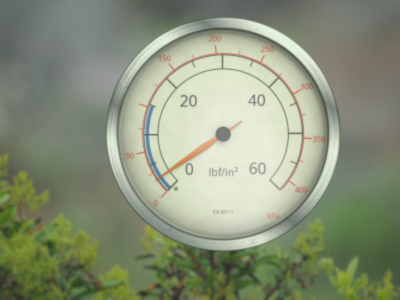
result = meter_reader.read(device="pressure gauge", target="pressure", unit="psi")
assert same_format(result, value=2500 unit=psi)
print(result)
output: value=2.5 unit=psi
